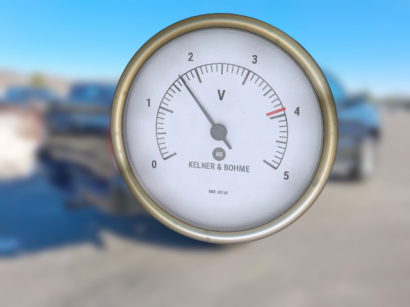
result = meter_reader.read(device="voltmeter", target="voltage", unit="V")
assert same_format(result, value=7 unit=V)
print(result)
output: value=1.7 unit=V
